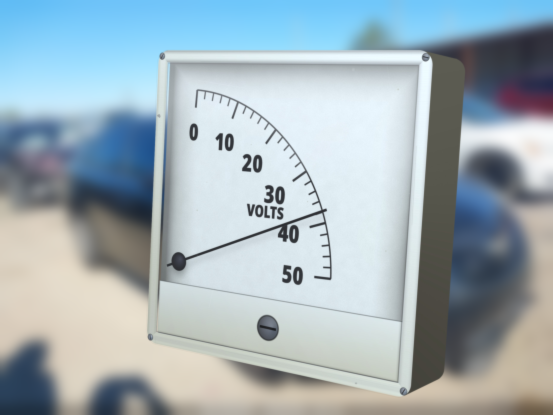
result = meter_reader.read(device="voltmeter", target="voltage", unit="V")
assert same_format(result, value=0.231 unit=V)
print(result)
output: value=38 unit=V
